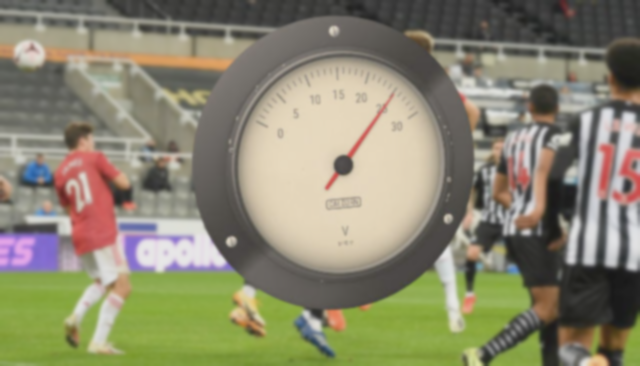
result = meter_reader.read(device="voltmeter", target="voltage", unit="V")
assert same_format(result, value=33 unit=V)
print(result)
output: value=25 unit=V
